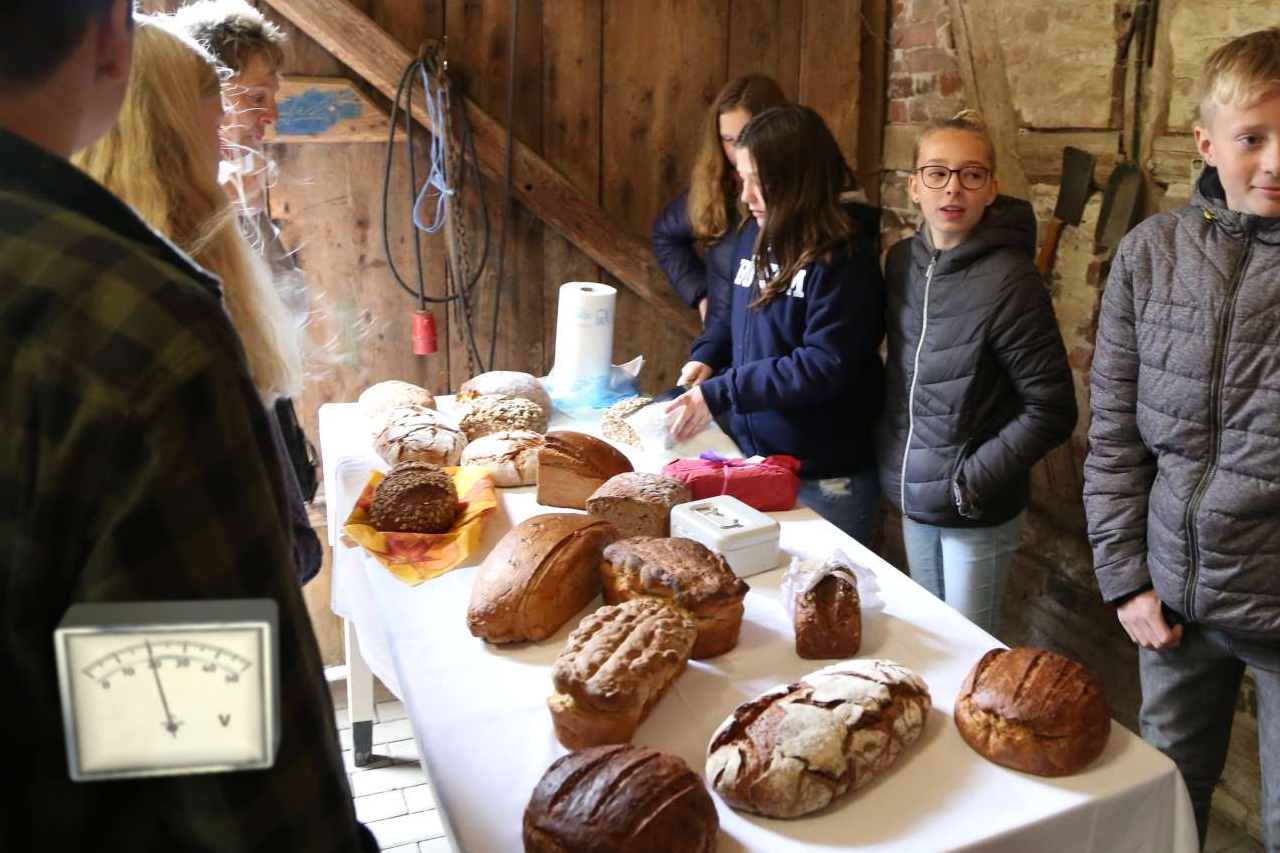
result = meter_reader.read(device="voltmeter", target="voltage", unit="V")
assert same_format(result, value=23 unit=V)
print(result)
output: value=20 unit=V
